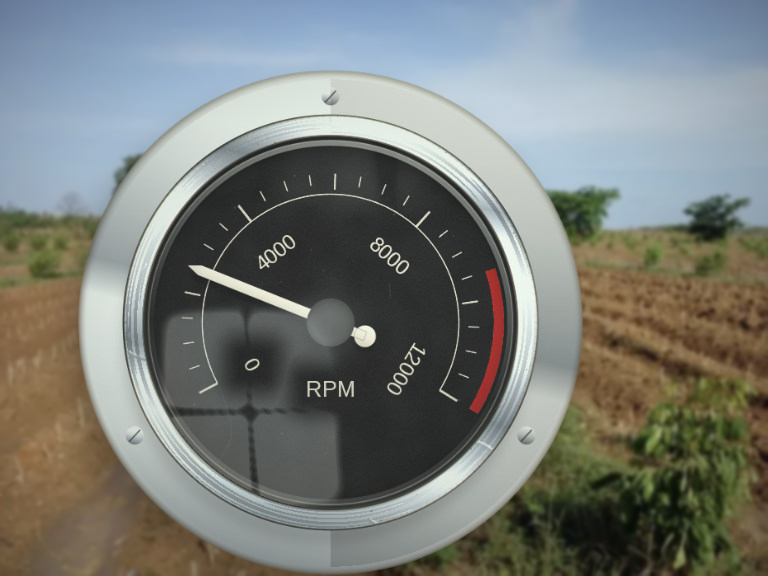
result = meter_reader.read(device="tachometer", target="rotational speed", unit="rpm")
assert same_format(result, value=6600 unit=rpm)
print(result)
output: value=2500 unit=rpm
